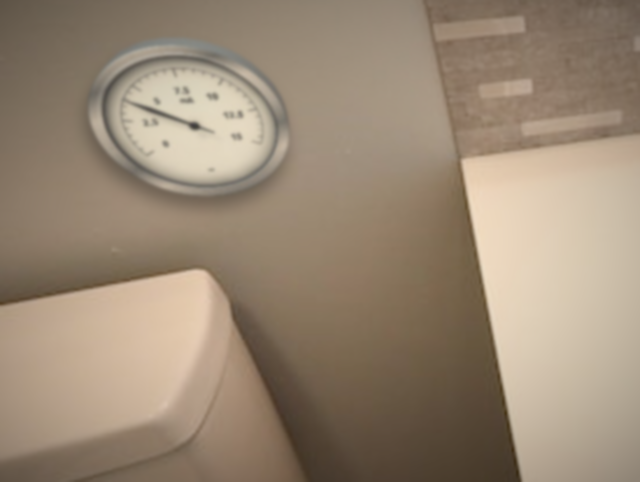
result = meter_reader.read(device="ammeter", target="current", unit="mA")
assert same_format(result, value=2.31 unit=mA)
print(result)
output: value=4 unit=mA
